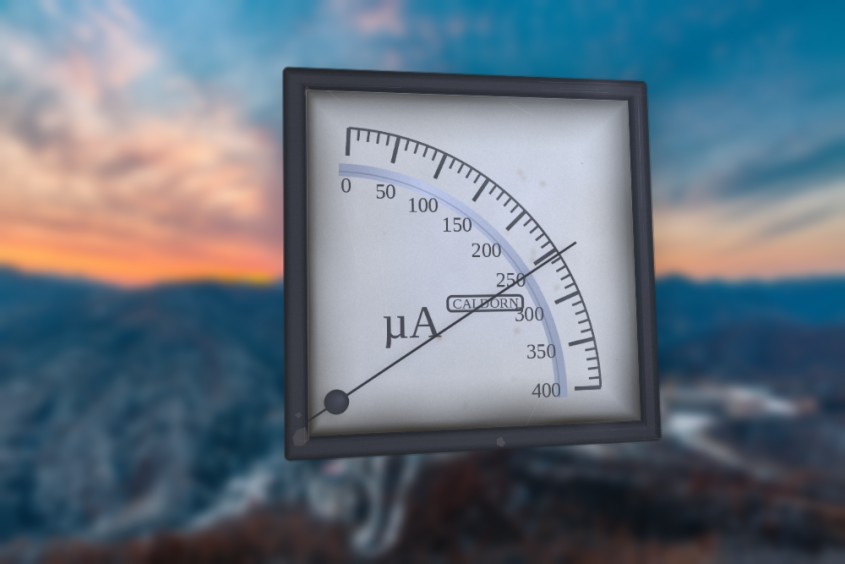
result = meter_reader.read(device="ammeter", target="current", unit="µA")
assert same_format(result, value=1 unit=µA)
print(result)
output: value=255 unit=µA
